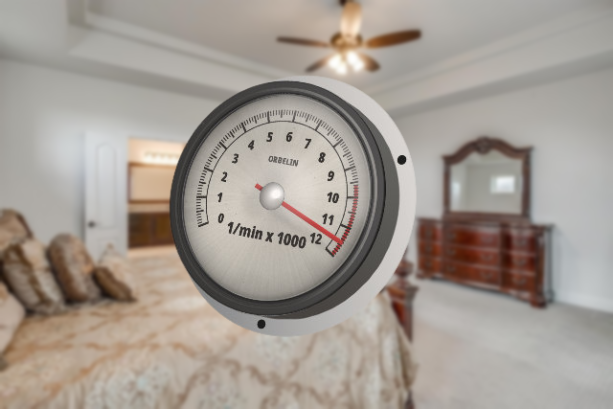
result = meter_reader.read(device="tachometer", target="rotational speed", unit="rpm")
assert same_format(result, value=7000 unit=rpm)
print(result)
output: value=11500 unit=rpm
